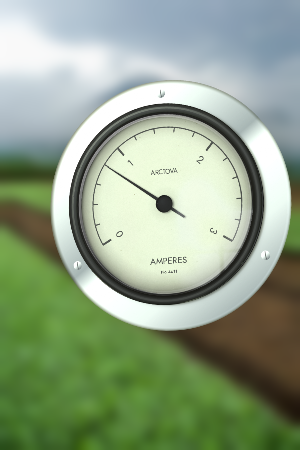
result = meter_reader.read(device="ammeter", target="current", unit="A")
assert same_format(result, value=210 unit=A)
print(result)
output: value=0.8 unit=A
